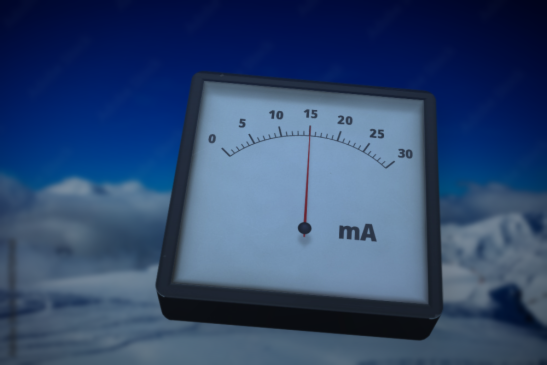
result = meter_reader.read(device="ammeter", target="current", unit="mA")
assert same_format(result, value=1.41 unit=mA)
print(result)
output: value=15 unit=mA
